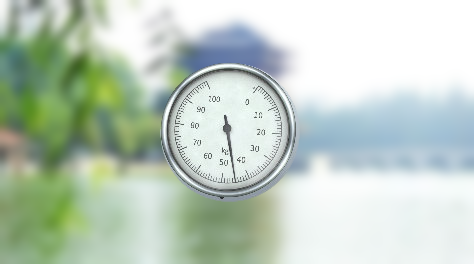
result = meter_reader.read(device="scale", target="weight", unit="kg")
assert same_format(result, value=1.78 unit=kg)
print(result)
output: value=45 unit=kg
